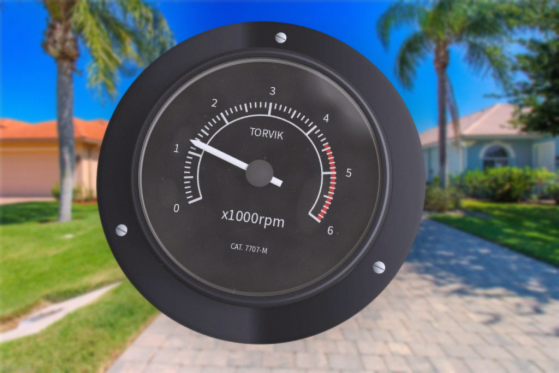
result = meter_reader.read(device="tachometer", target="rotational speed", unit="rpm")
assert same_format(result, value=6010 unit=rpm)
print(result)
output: value=1200 unit=rpm
